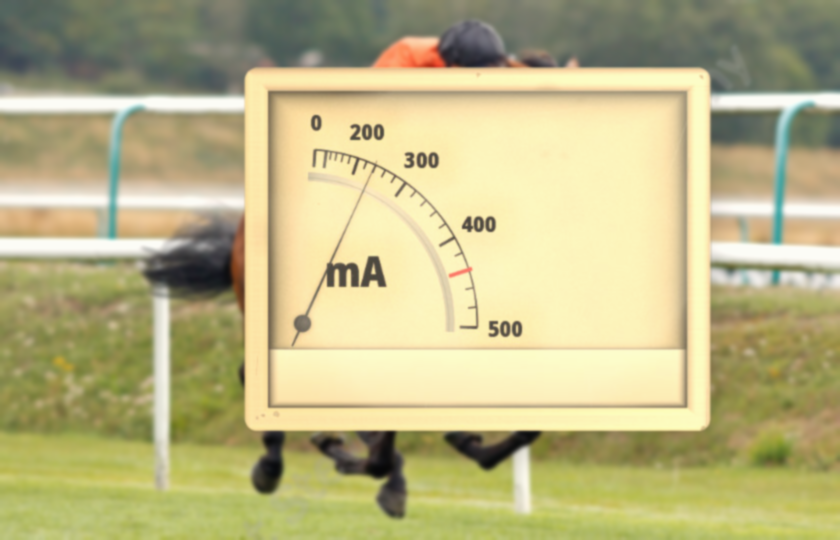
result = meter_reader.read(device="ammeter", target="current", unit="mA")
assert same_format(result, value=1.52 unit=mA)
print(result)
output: value=240 unit=mA
